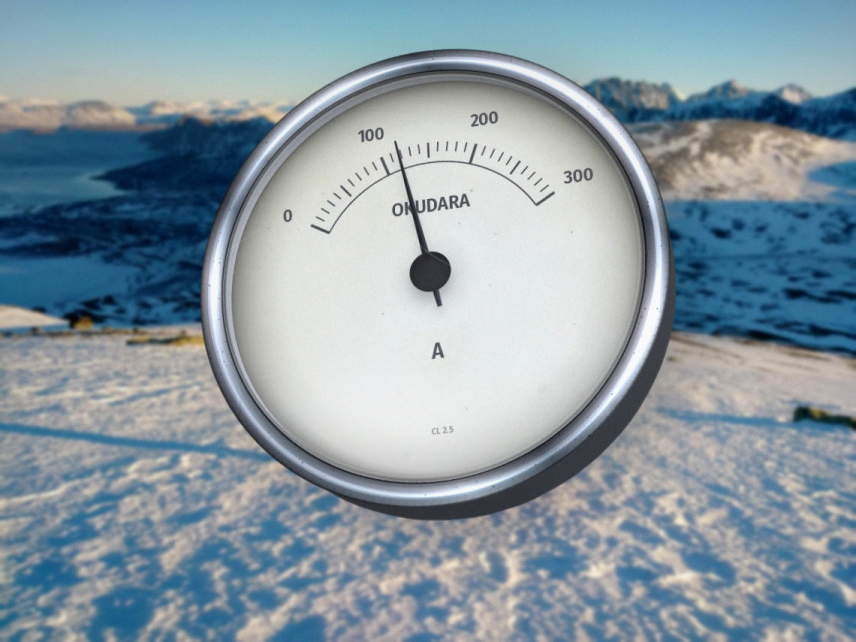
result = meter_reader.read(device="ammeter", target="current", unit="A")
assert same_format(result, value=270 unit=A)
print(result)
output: value=120 unit=A
